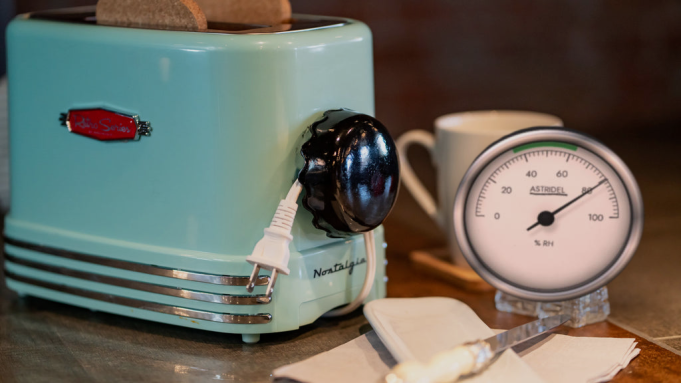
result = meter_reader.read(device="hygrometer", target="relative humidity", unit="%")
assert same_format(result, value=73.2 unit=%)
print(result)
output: value=80 unit=%
